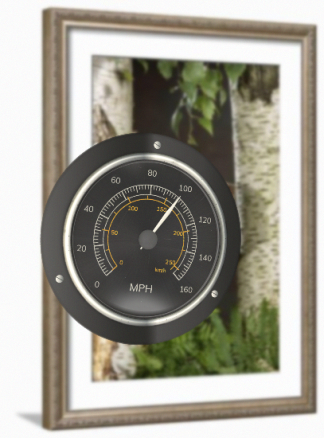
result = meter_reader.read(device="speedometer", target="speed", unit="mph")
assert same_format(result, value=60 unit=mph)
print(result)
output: value=100 unit=mph
